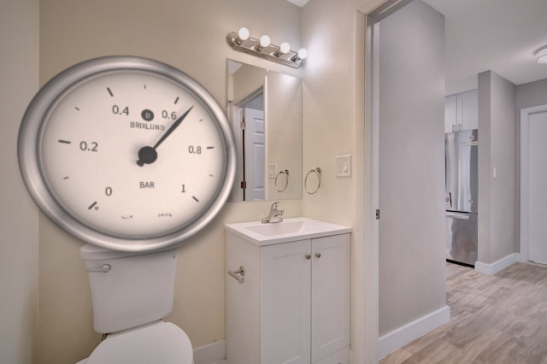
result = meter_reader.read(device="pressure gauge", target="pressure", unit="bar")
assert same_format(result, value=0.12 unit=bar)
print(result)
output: value=0.65 unit=bar
